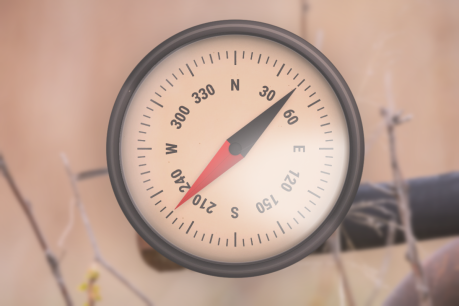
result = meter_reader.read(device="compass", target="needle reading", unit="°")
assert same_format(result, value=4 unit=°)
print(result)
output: value=225 unit=°
